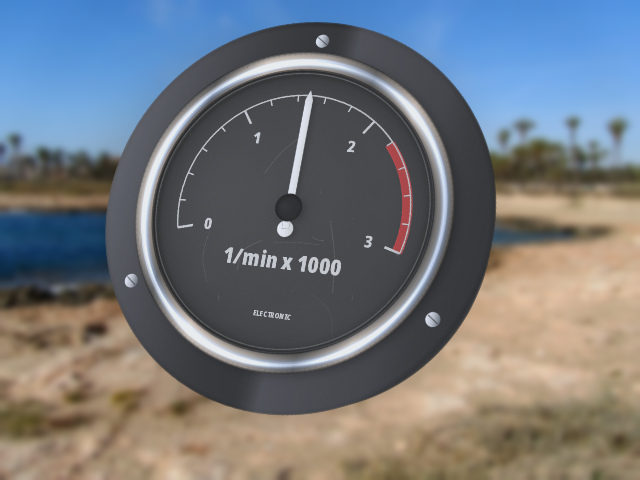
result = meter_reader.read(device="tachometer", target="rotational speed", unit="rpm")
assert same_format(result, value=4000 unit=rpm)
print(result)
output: value=1500 unit=rpm
